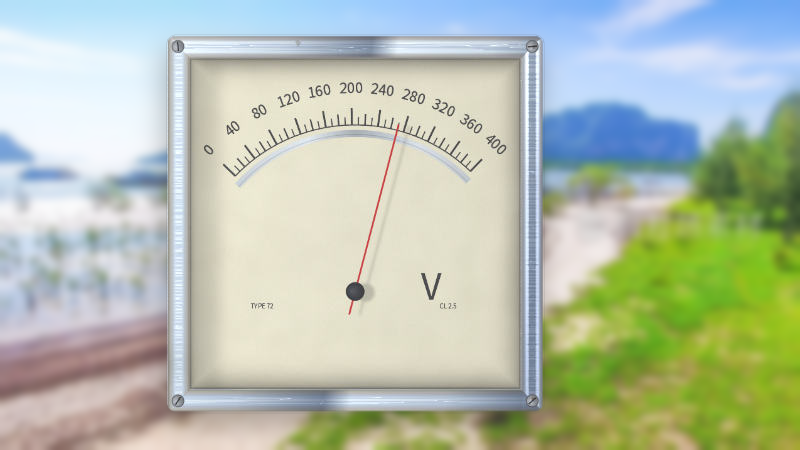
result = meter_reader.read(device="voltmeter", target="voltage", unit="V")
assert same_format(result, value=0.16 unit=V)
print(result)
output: value=270 unit=V
